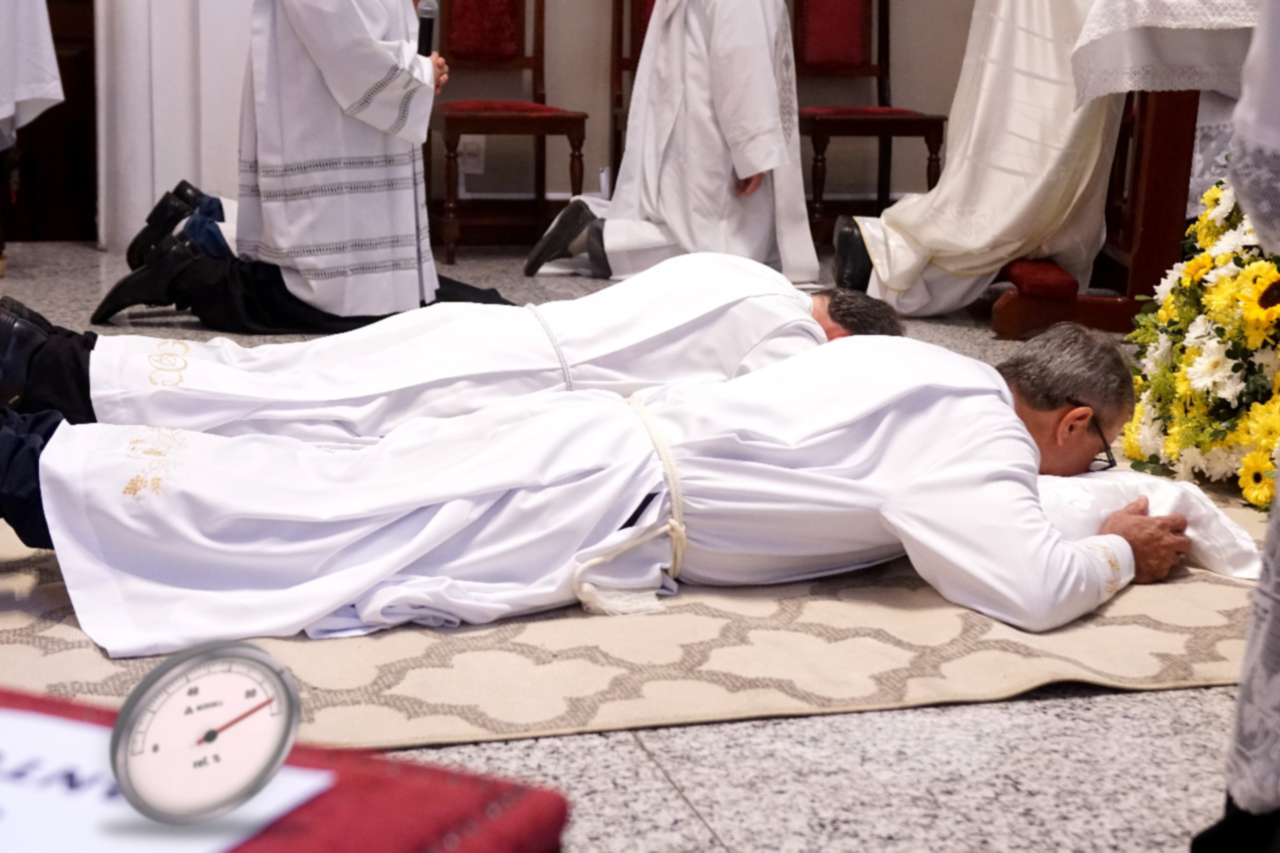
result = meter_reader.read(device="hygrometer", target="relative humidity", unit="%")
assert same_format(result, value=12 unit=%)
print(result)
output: value=90 unit=%
